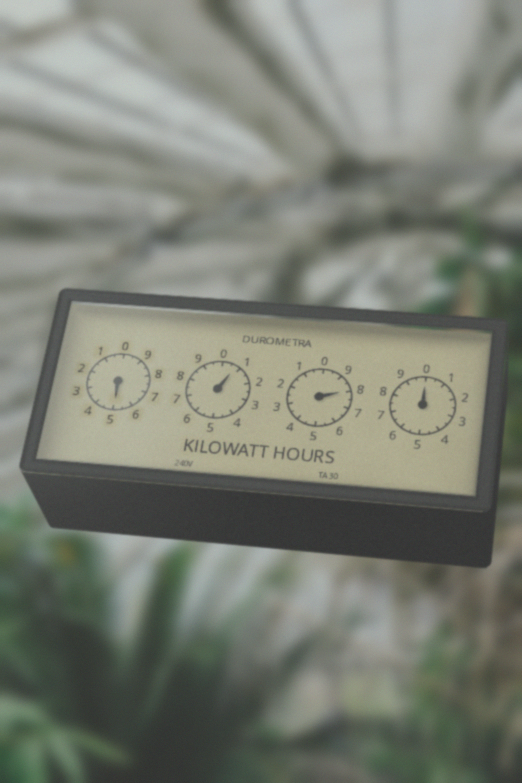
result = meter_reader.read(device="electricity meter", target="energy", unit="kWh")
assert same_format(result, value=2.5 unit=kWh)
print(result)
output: value=5080 unit=kWh
